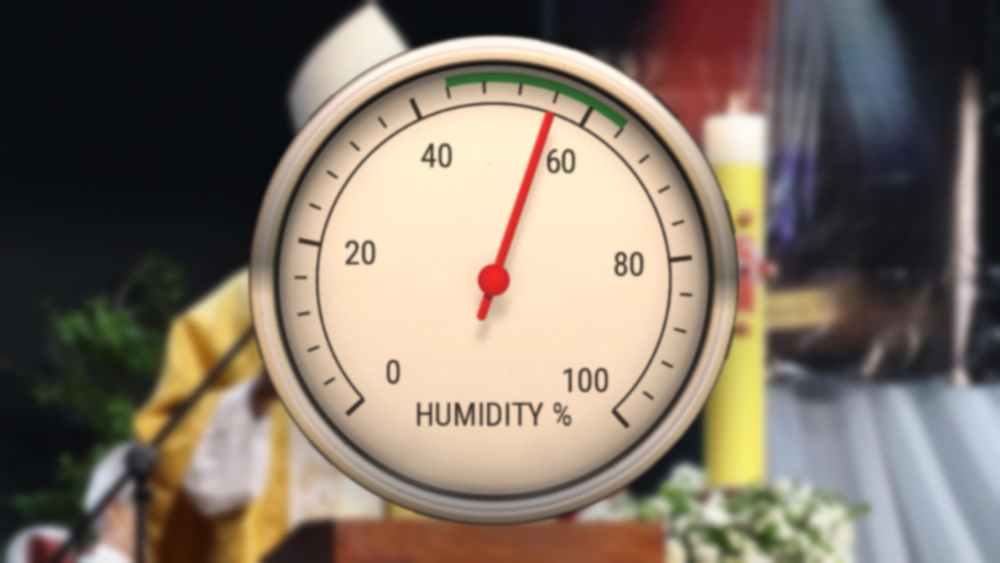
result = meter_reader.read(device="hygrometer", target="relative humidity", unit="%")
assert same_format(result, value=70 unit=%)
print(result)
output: value=56 unit=%
